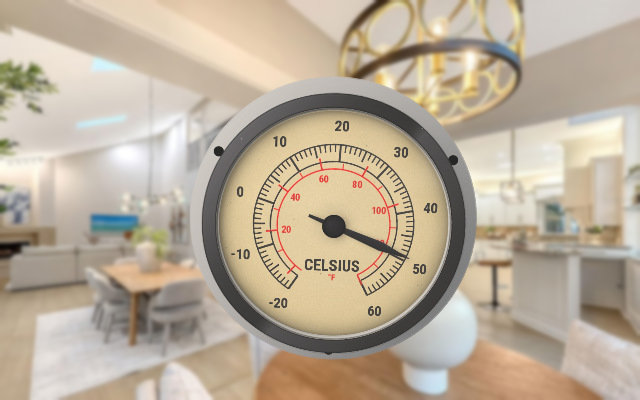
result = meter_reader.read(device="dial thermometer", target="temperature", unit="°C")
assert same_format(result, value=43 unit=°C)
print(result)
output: value=49 unit=°C
